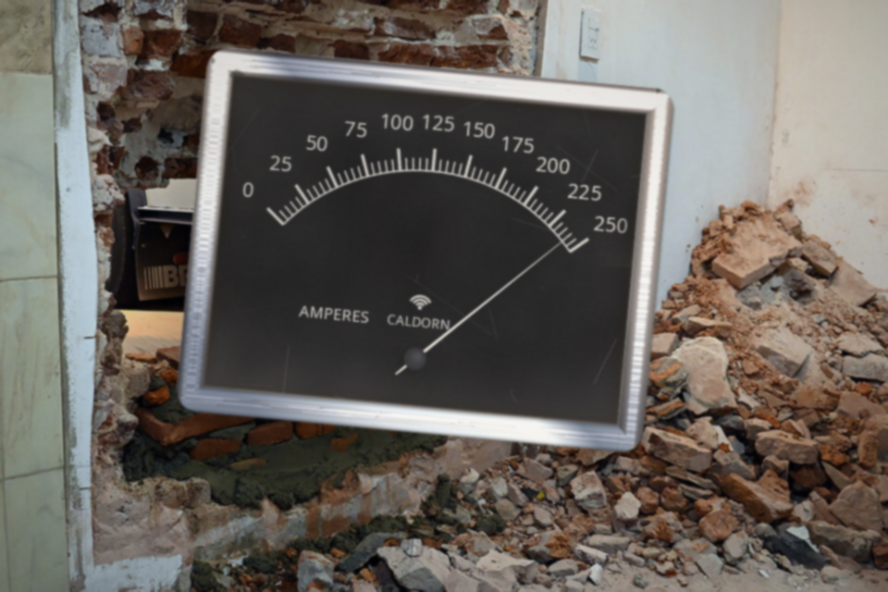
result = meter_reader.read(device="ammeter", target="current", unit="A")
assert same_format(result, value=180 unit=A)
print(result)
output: value=240 unit=A
